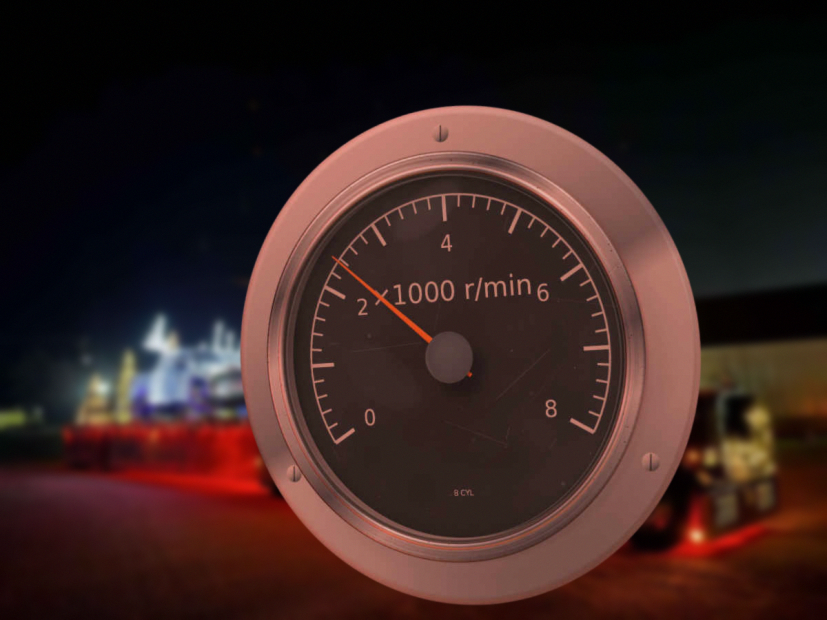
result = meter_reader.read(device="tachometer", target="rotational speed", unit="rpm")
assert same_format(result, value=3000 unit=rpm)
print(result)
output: value=2400 unit=rpm
